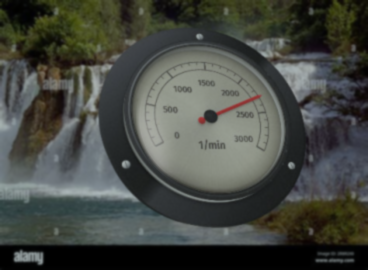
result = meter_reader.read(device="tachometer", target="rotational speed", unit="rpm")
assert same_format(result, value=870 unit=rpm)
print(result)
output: value=2300 unit=rpm
